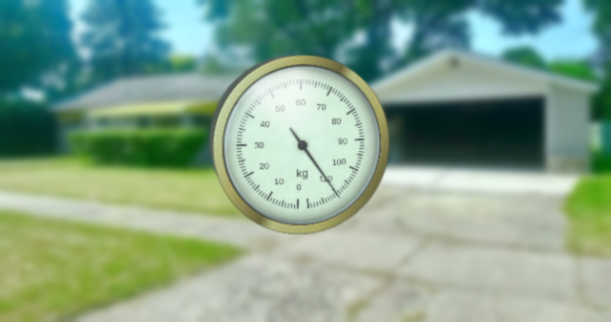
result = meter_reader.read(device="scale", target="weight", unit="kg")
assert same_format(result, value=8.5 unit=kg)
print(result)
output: value=110 unit=kg
